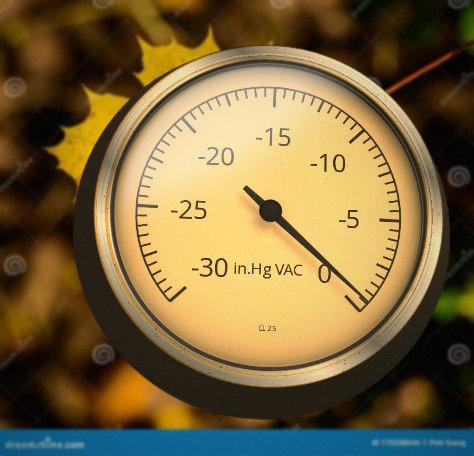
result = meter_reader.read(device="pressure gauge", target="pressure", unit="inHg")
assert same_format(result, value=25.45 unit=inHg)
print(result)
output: value=-0.5 unit=inHg
